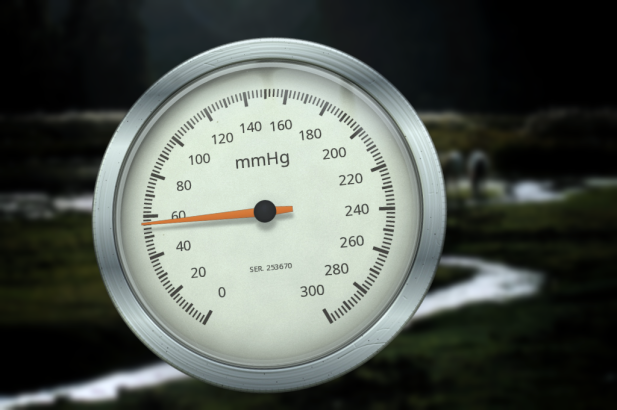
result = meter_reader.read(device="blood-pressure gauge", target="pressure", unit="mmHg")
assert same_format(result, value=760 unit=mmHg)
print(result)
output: value=56 unit=mmHg
